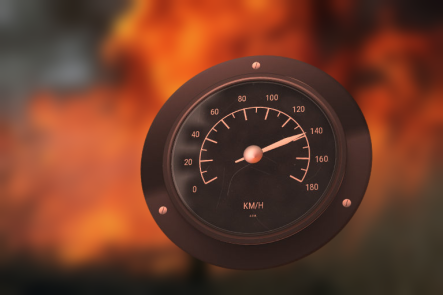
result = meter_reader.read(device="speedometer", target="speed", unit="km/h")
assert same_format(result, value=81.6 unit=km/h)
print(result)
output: value=140 unit=km/h
